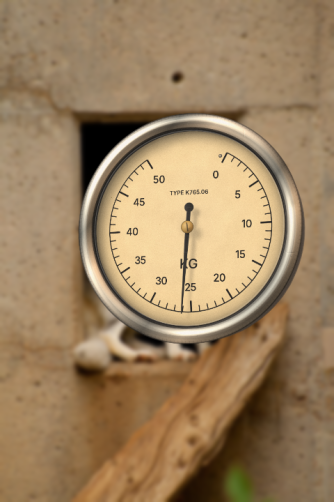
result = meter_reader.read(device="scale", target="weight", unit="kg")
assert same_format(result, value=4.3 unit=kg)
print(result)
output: value=26 unit=kg
